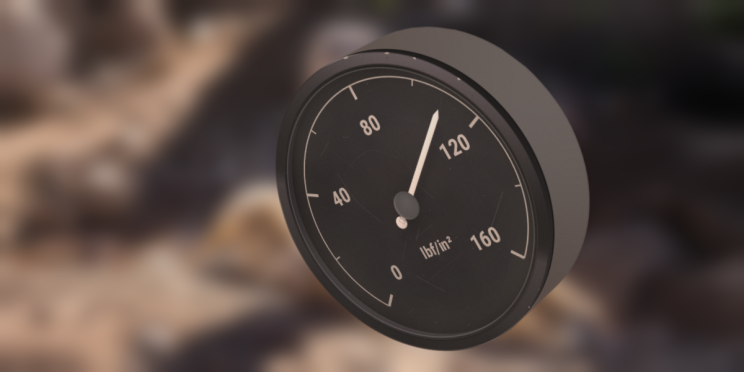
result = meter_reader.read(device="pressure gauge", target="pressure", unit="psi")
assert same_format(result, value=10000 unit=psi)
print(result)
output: value=110 unit=psi
